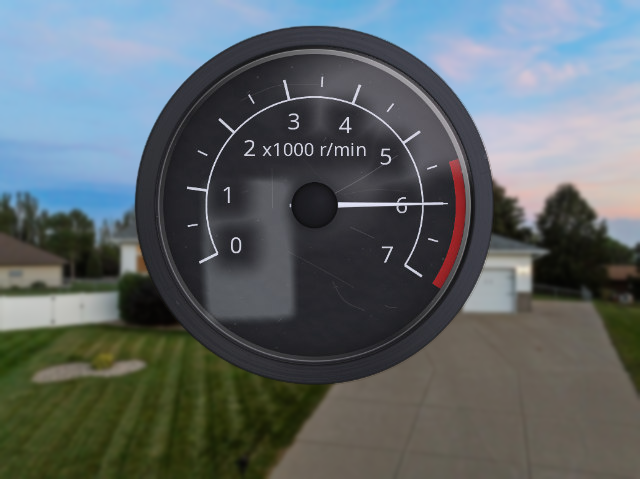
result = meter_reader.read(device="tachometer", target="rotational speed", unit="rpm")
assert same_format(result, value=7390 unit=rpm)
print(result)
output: value=6000 unit=rpm
